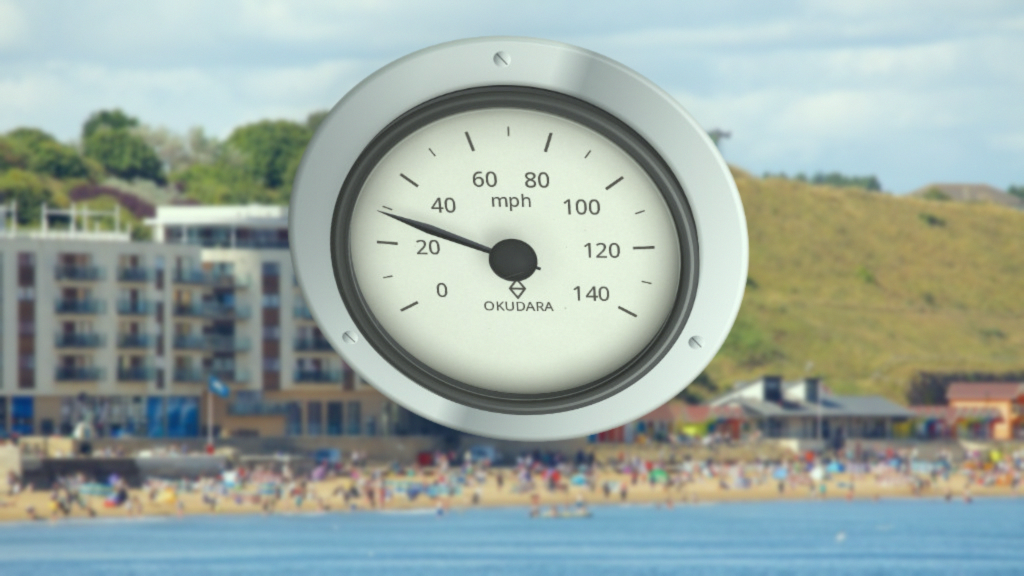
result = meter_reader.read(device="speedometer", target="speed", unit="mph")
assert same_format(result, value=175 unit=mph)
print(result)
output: value=30 unit=mph
